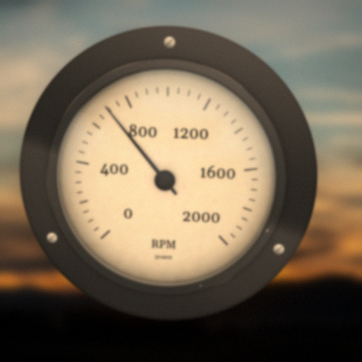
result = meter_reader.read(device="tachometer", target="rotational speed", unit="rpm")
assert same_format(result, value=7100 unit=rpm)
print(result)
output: value=700 unit=rpm
